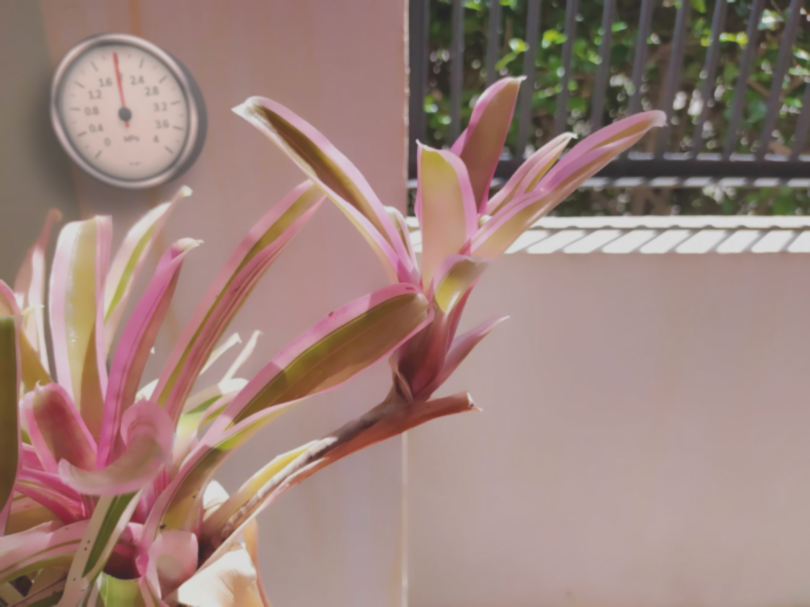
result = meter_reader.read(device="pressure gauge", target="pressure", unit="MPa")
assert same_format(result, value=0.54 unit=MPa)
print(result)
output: value=2 unit=MPa
